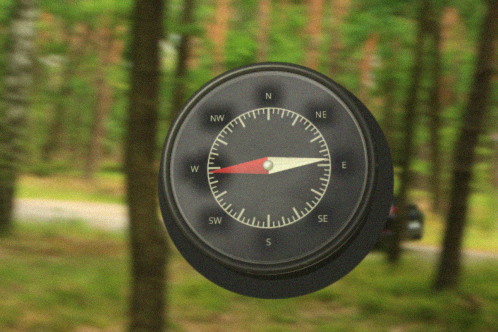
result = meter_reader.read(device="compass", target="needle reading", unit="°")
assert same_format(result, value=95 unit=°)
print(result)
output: value=265 unit=°
